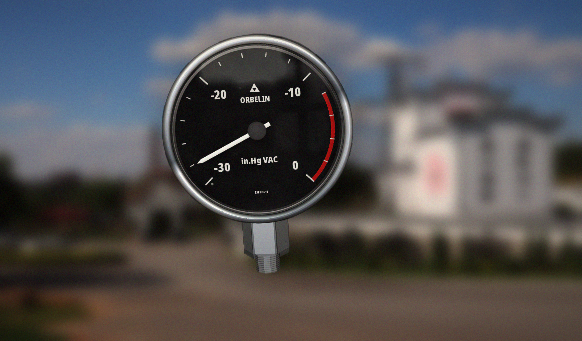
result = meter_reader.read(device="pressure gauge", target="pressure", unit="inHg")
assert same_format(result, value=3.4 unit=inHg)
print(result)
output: value=-28 unit=inHg
